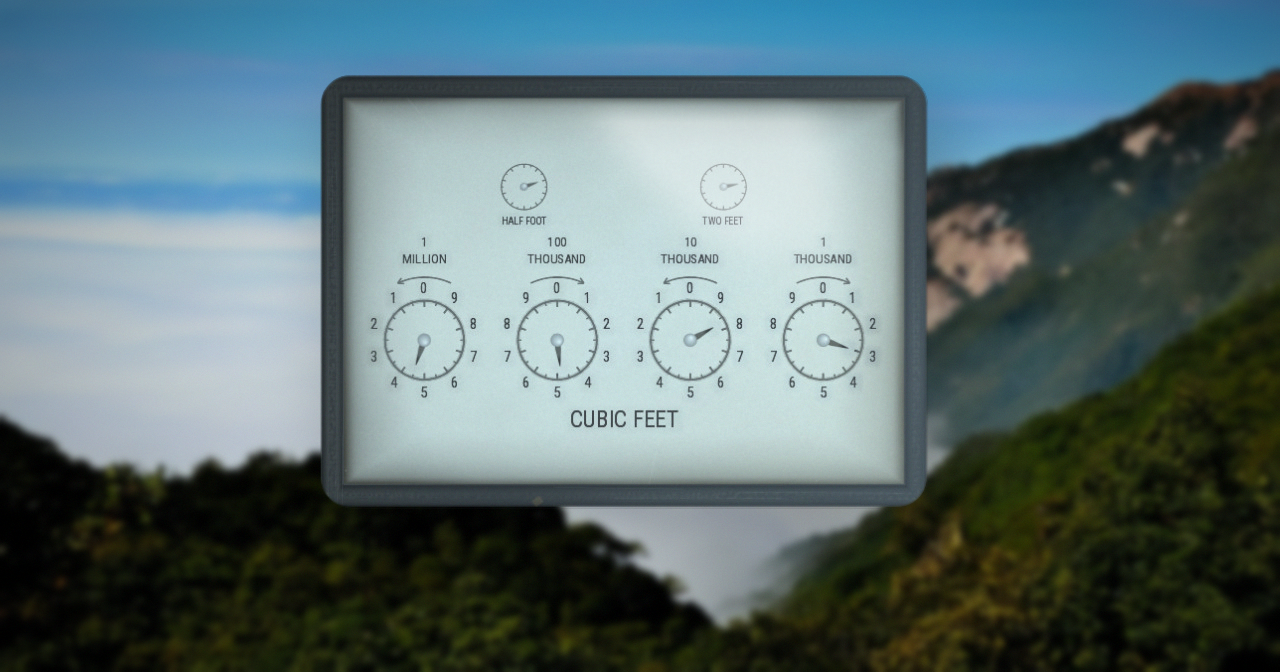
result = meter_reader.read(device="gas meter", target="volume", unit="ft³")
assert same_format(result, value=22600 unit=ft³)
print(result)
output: value=448300 unit=ft³
